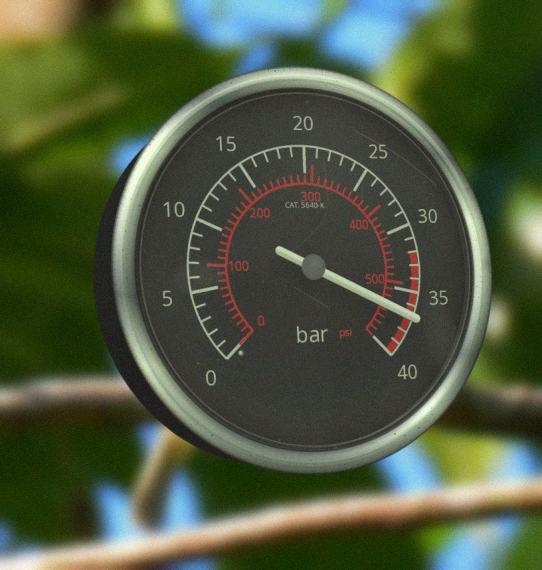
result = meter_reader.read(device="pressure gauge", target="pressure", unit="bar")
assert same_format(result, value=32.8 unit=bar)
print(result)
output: value=37 unit=bar
